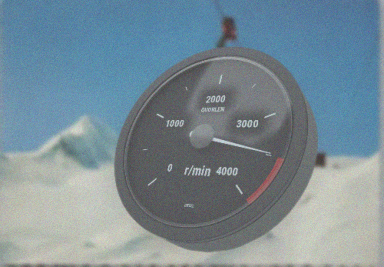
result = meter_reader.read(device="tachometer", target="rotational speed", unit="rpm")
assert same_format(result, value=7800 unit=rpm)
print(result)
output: value=3500 unit=rpm
